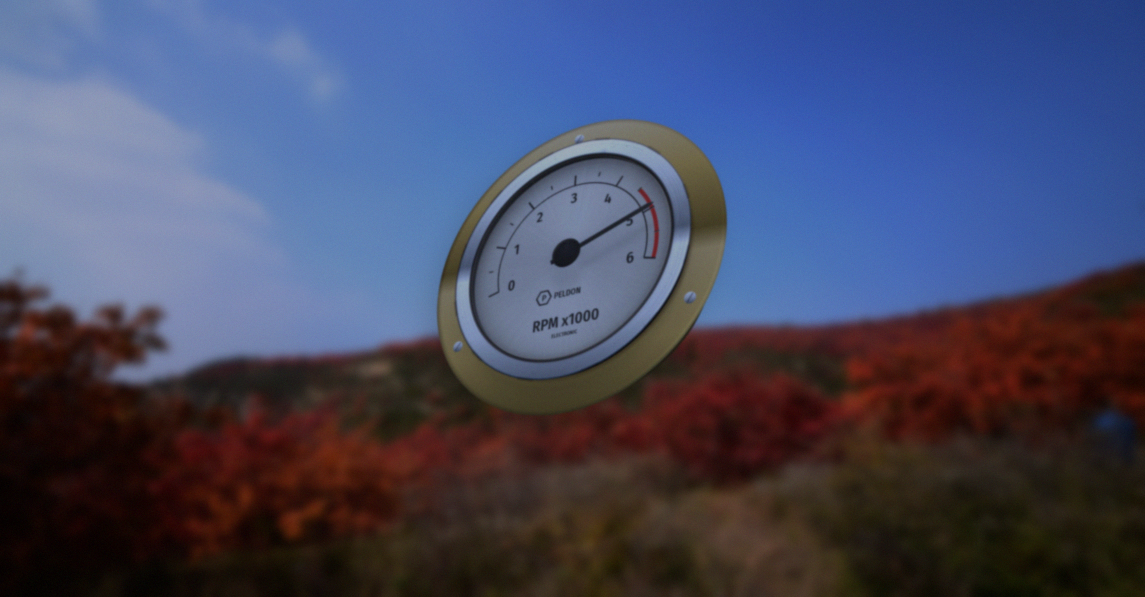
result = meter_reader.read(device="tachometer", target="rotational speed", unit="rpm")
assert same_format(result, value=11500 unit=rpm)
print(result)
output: value=5000 unit=rpm
